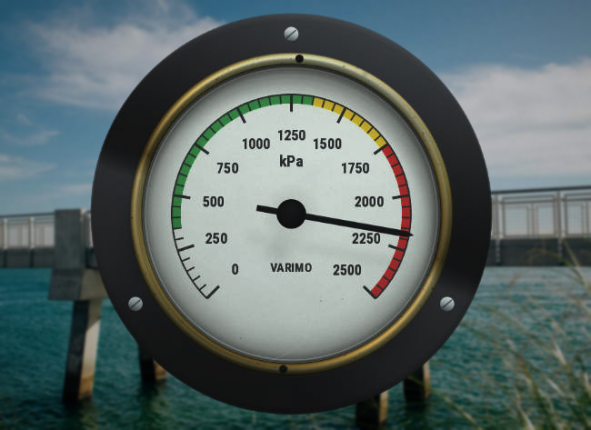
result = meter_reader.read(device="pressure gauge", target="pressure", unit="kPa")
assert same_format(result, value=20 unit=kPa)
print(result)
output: value=2175 unit=kPa
